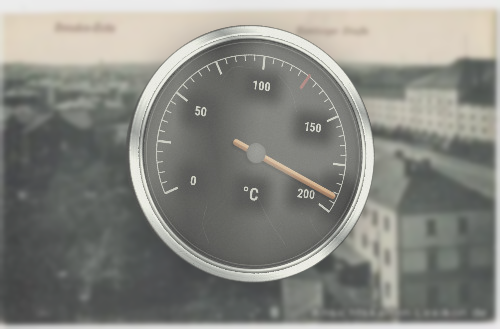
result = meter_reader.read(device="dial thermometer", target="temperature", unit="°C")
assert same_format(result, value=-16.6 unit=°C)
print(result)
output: value=192.5 unit=°C
